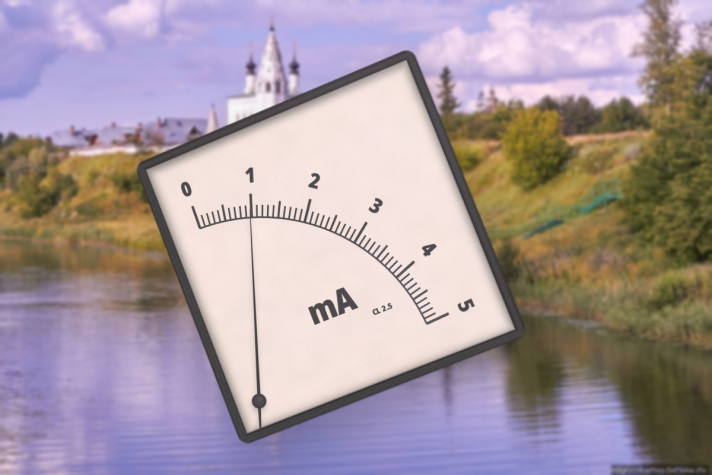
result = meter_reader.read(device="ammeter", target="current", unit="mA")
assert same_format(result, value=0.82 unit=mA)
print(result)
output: value=1 unit=mA
